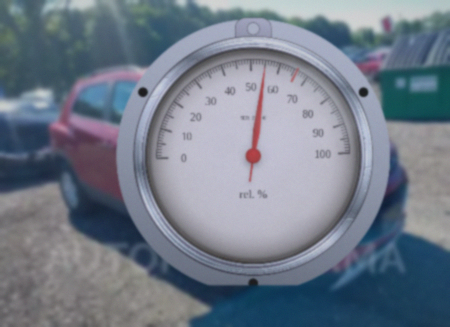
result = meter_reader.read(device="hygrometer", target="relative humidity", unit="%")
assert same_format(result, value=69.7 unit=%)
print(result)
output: value=55 unit=%
